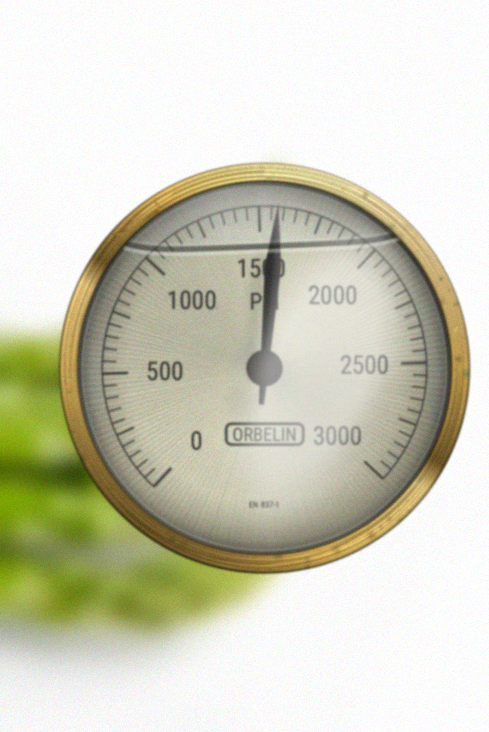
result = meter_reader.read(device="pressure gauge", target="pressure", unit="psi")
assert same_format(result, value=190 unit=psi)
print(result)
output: value=1575 unit=psi
